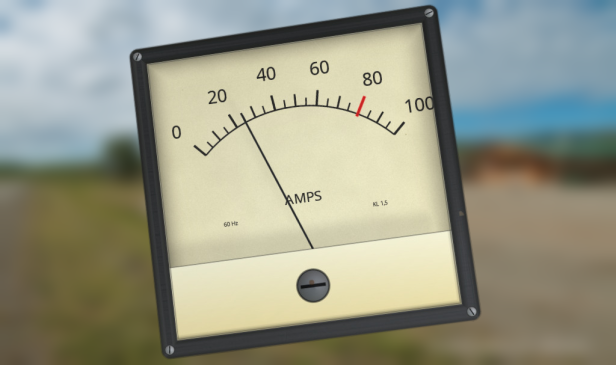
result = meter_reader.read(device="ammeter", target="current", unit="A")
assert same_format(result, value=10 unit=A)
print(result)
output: value=25 unit=A
